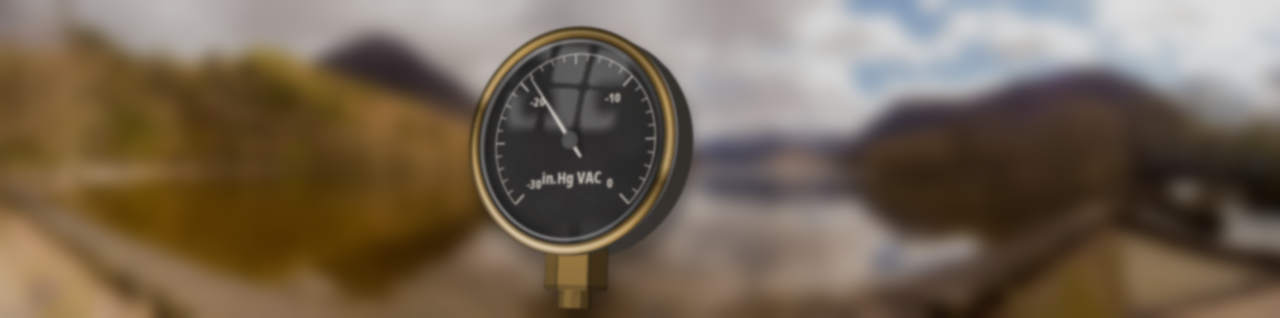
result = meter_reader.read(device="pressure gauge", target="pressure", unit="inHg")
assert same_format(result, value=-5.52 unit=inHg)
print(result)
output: value=-19 unit=inHg
